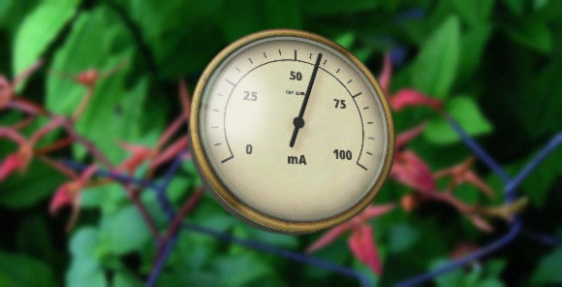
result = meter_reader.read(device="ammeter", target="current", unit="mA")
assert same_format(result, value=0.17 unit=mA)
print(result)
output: value=57.5 unit=mA
